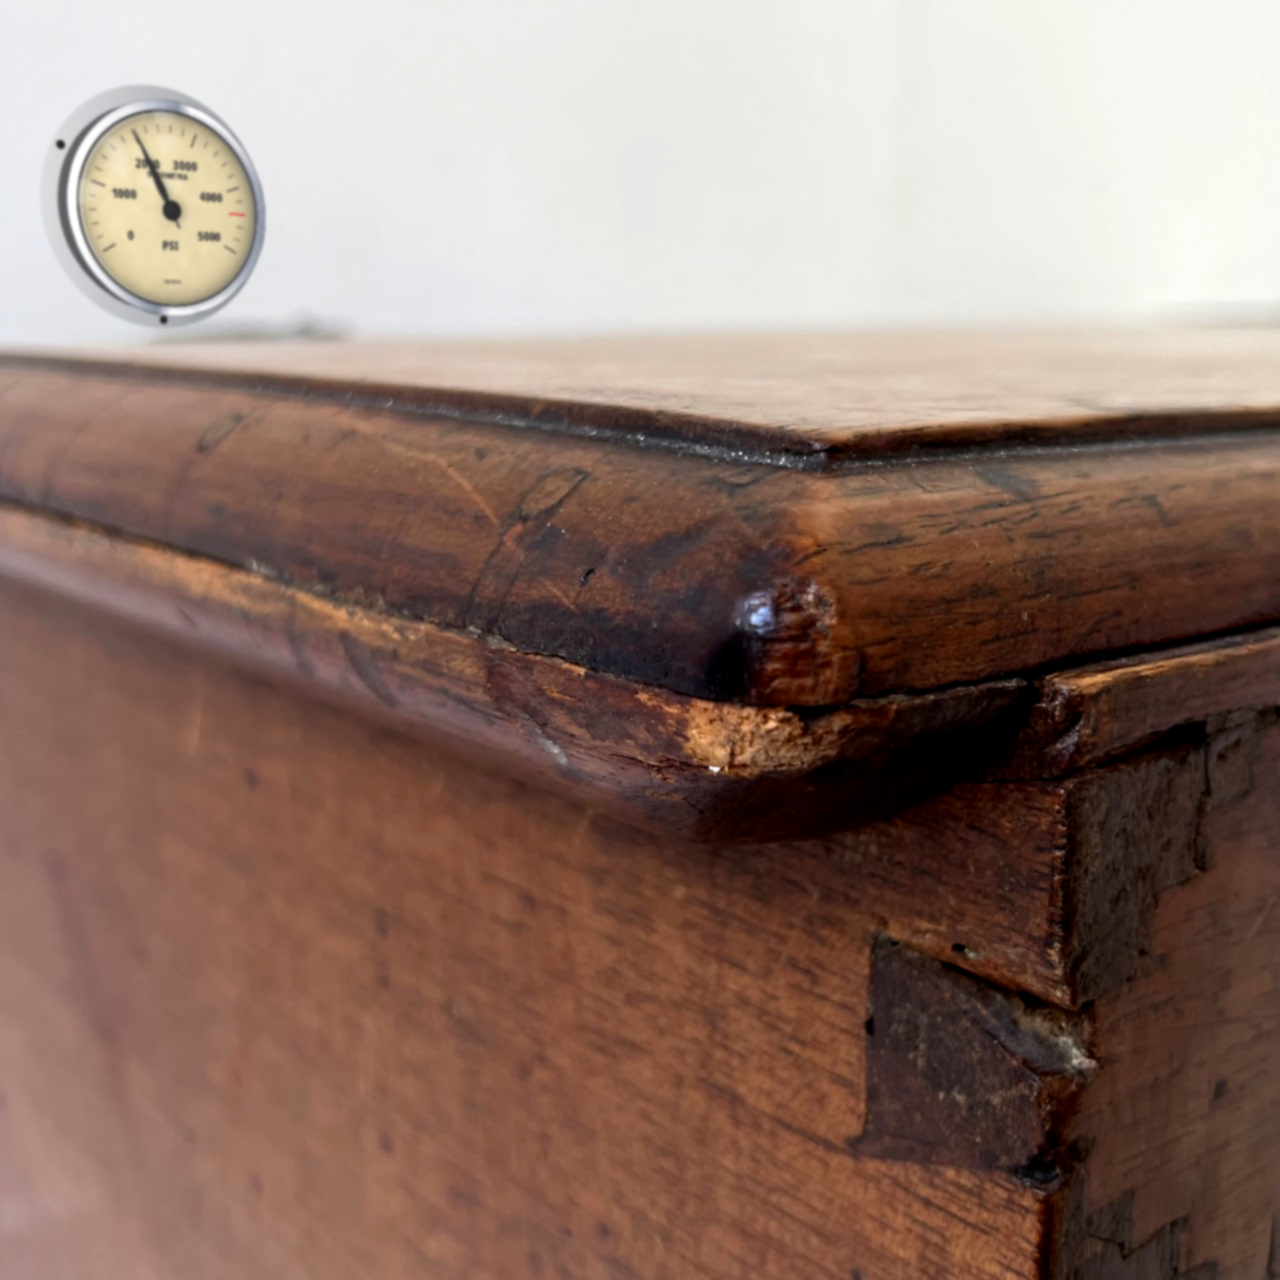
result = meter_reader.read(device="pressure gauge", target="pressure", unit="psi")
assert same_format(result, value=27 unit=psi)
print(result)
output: value=2000 unit=psi
